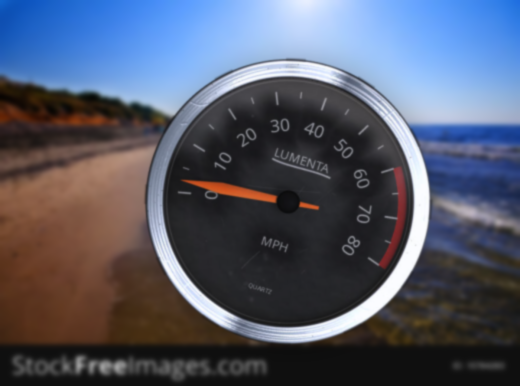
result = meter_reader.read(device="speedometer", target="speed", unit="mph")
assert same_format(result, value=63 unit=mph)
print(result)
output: value=2.5 unit=mph
